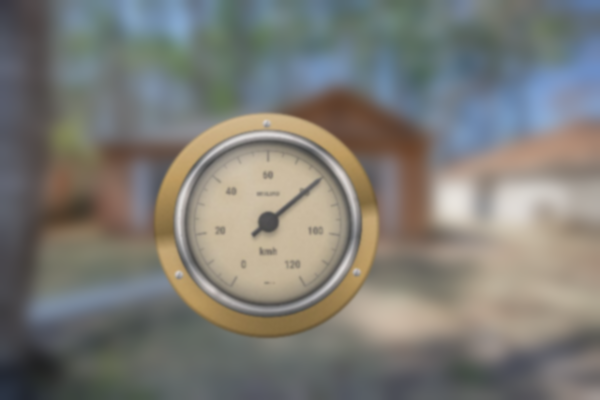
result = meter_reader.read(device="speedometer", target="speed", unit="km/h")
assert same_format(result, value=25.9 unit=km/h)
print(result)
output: value=80 unit=km/h
